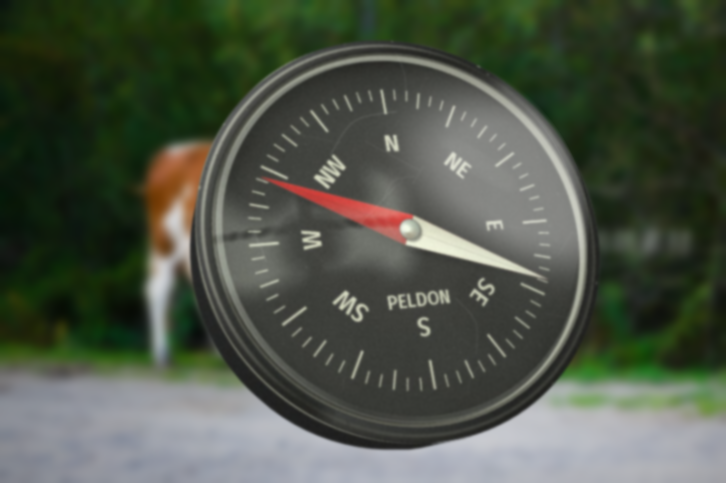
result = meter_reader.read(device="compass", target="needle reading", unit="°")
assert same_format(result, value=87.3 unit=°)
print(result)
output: value=295 unit=°
